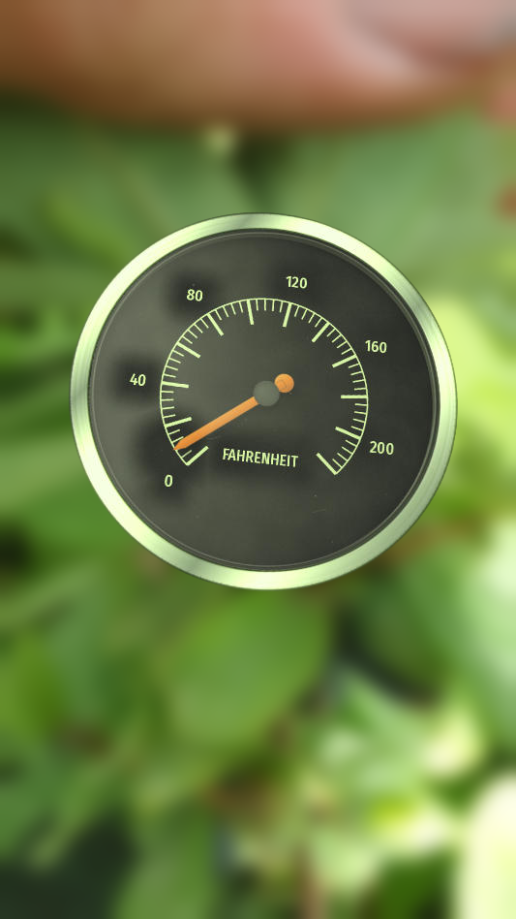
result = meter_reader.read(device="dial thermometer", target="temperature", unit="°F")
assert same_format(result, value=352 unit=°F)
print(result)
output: value=8 unit=°F
